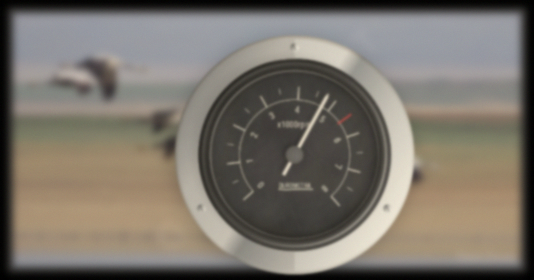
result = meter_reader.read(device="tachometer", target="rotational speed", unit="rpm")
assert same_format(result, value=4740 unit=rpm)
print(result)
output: value=4750 unit=rpm
